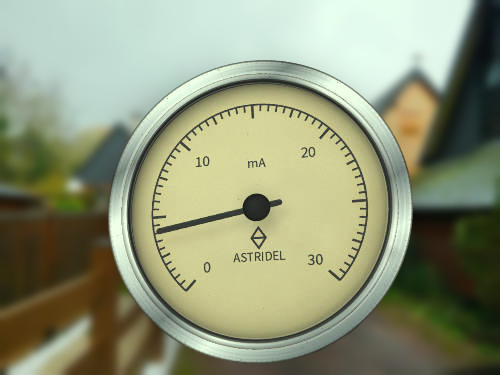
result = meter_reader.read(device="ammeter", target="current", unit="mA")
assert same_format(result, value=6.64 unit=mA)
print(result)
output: value=4 unit=mA
